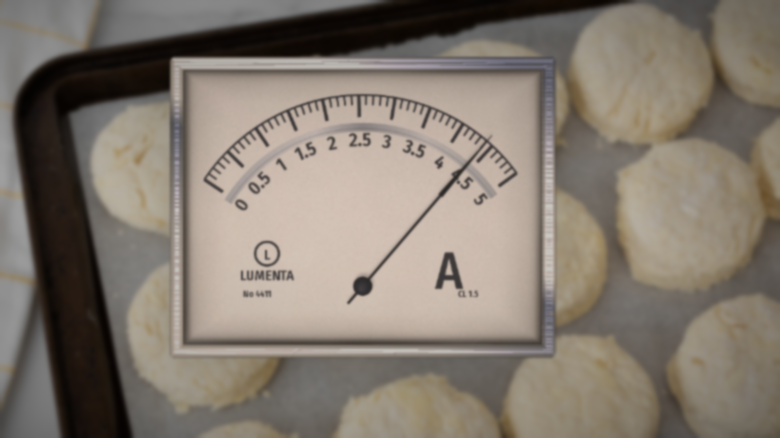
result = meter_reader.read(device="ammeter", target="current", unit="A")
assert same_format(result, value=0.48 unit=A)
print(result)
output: value=4.4 unit=A
